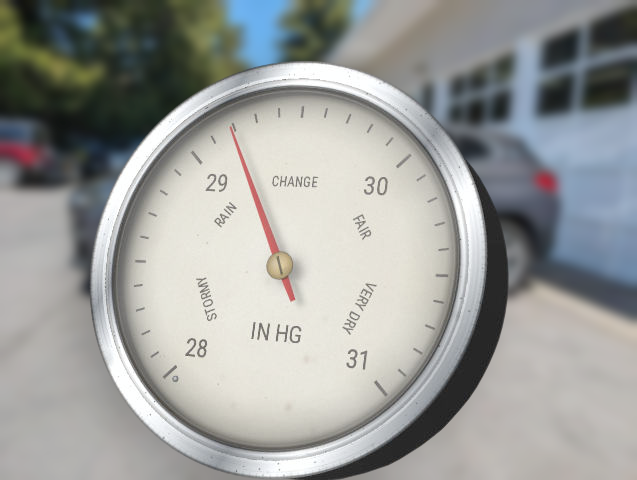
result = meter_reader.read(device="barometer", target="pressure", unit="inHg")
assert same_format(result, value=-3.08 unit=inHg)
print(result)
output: value=29.2 unit=inHg
